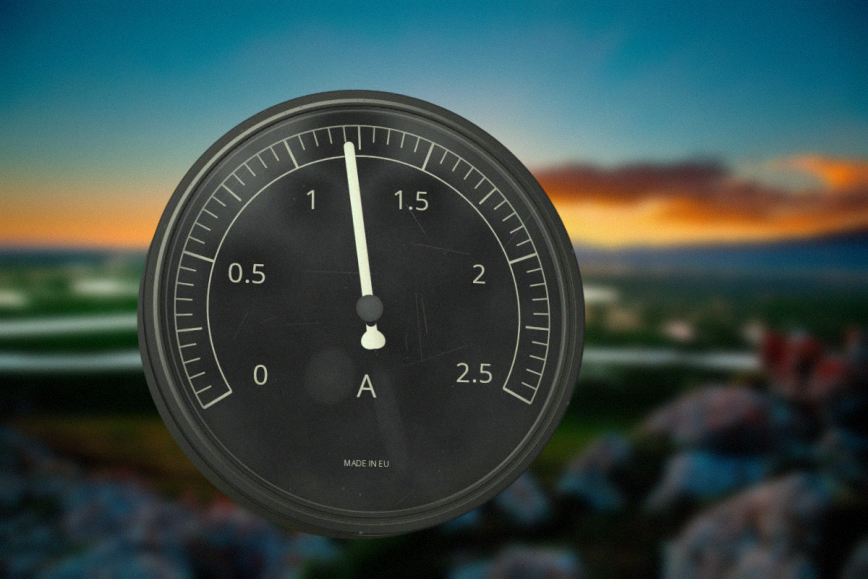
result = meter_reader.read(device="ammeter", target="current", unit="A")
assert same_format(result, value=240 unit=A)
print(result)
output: value=1.2 unit=A
